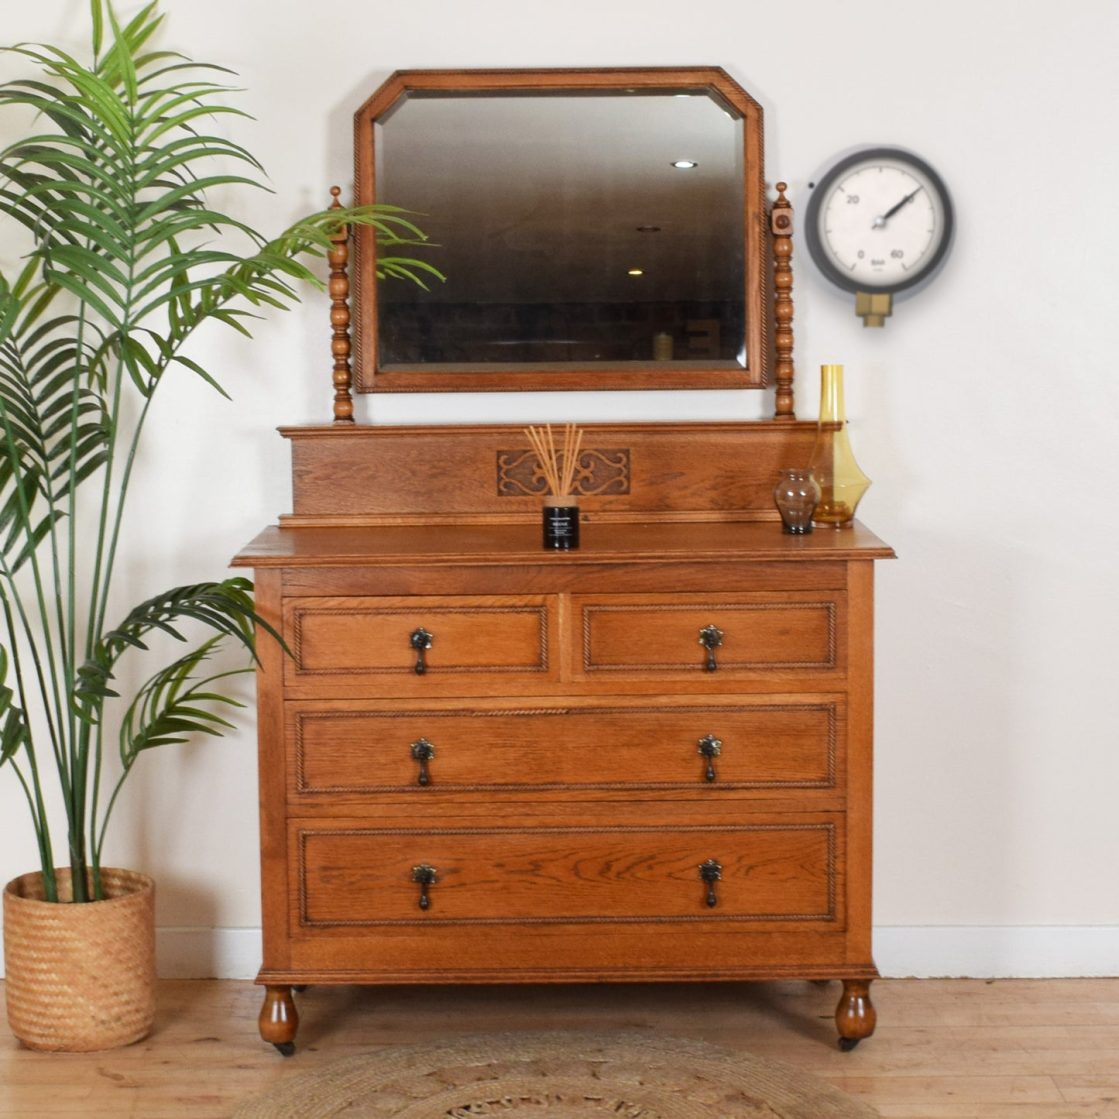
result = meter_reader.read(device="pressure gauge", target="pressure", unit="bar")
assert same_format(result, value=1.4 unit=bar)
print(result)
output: value=40 unit=bar
